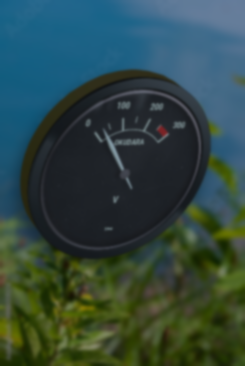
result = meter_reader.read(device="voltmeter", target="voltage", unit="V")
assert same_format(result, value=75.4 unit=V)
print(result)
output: value=25 unit=V
